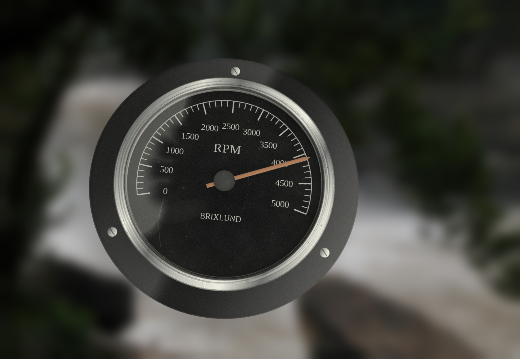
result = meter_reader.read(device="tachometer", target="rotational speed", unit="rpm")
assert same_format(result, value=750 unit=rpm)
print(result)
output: value=4100 unit=rpm
